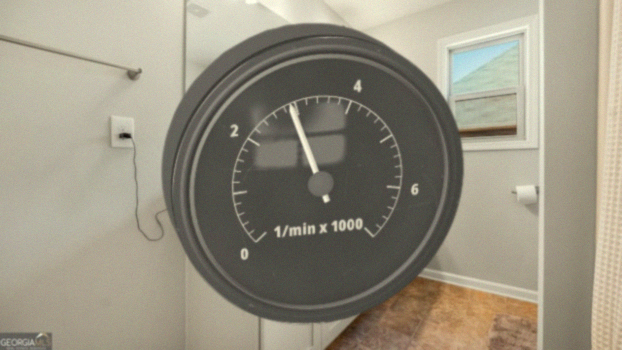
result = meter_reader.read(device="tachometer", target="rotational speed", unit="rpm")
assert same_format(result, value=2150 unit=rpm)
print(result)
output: value=2900 unit=rpm
